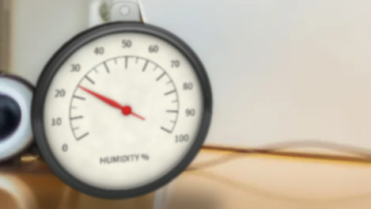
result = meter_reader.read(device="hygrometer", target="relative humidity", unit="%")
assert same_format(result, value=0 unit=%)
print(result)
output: value=25 unit=%
